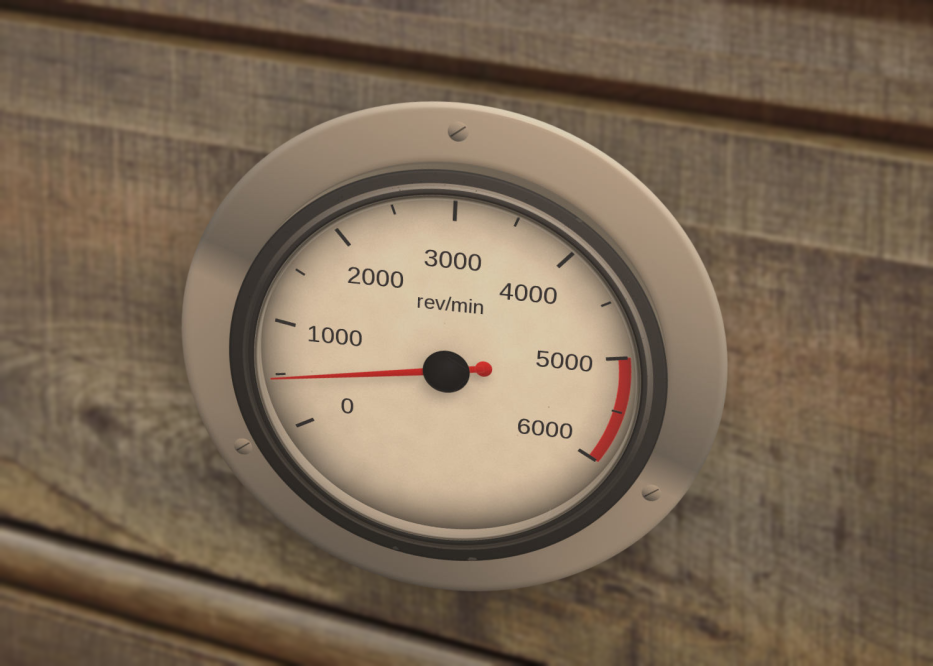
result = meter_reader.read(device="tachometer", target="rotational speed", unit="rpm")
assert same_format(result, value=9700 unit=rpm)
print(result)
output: value=500 unit=rpm
